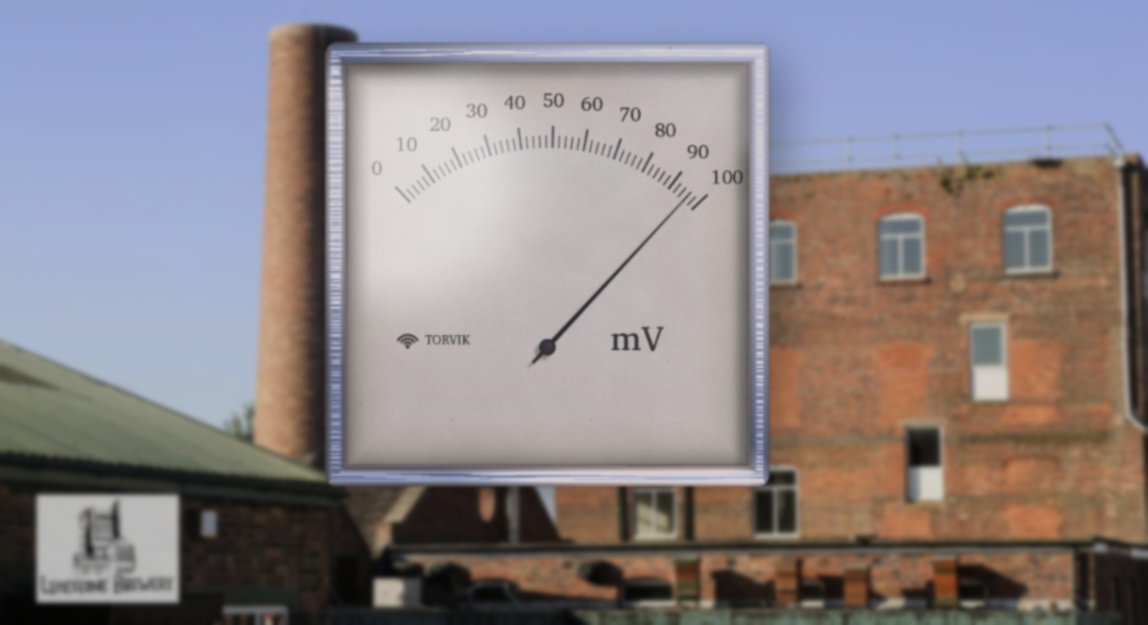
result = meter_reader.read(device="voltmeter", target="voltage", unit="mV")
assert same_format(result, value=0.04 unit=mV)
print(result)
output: value=96 unit=mV
